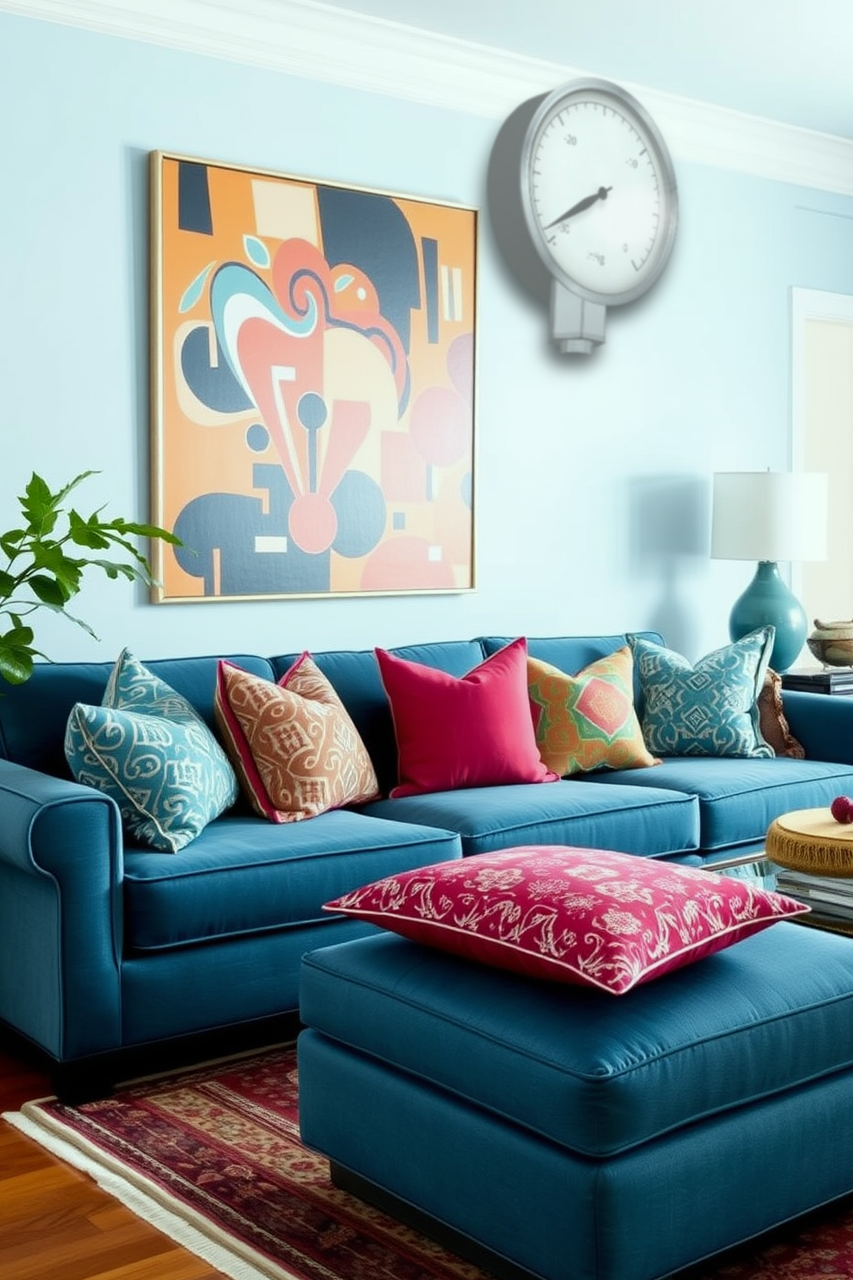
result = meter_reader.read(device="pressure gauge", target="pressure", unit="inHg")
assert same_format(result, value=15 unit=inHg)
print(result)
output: value=-29 unit=inHg
